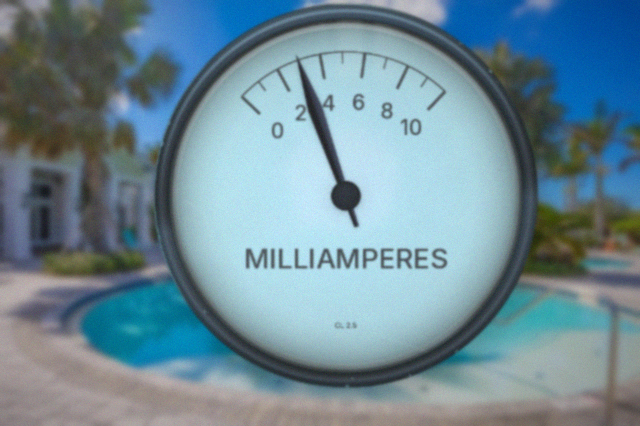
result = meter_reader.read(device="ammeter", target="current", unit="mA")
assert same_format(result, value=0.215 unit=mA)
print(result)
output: value=3 unit=mA
